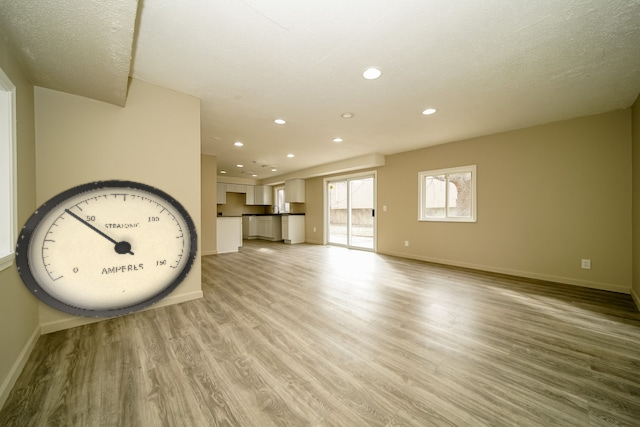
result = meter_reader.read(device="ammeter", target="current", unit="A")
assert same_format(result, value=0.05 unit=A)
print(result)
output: value=45 unit=A
